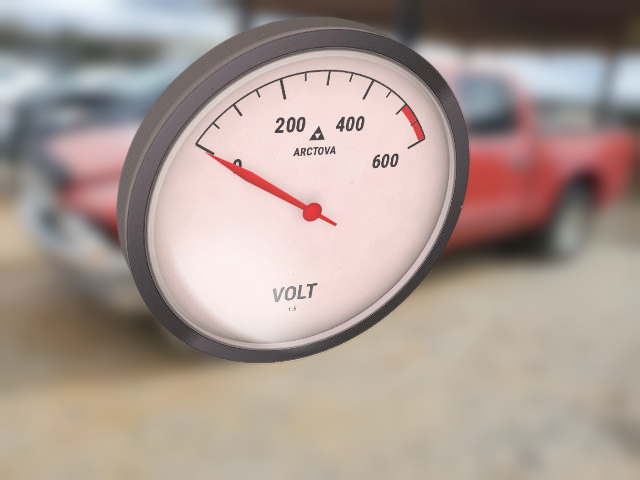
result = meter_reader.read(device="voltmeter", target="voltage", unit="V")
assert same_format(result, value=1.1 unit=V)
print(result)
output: value=0 unit=V
